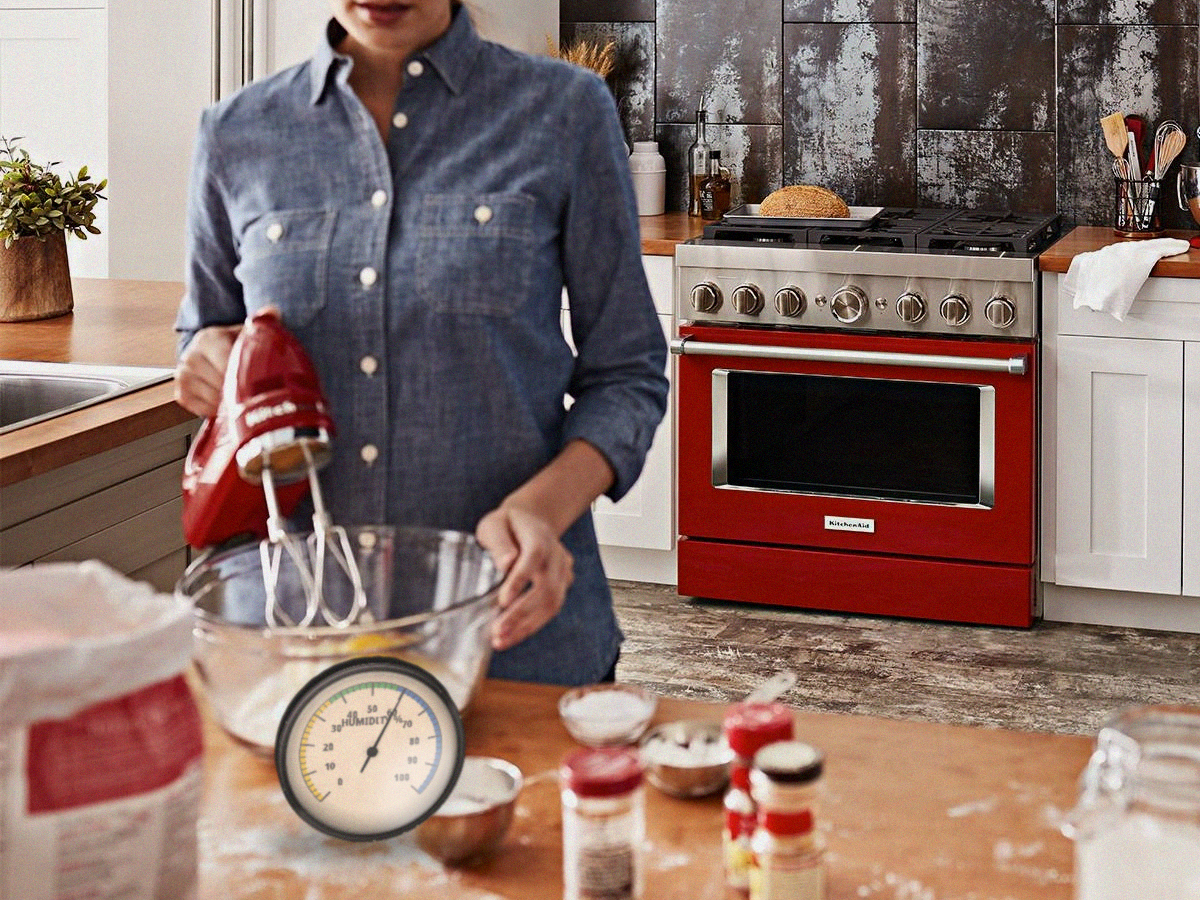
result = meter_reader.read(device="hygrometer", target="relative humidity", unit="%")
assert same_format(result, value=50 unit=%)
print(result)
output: value=60 unit=%
